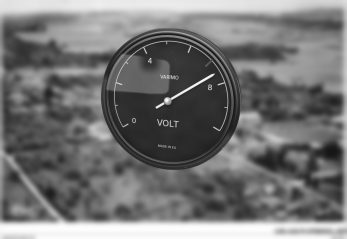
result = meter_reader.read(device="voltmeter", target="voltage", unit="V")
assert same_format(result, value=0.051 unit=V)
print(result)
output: value=7.5 unit=V
